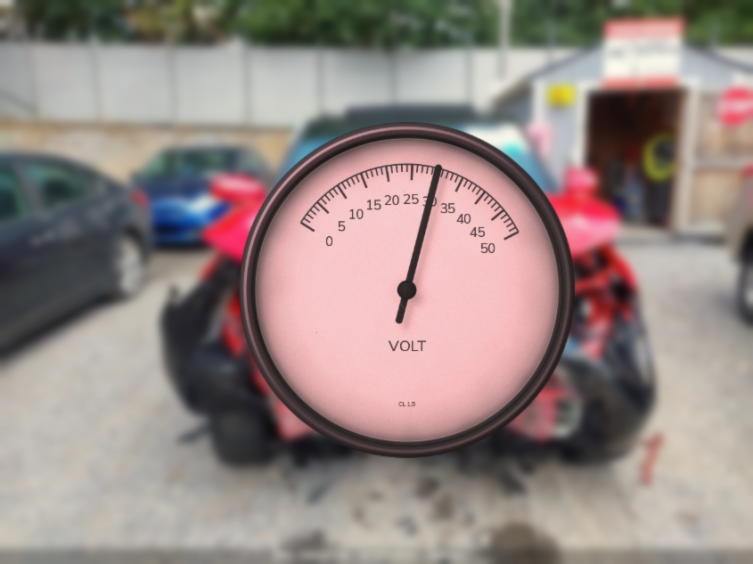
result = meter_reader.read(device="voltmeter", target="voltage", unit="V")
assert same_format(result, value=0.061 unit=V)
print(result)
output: value=30 unit=V
